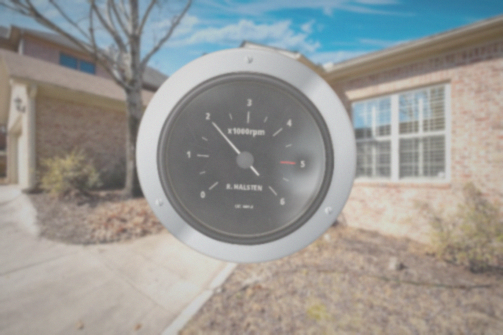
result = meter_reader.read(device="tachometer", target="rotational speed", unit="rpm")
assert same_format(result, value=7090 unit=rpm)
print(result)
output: value=2000 unit=rpm
